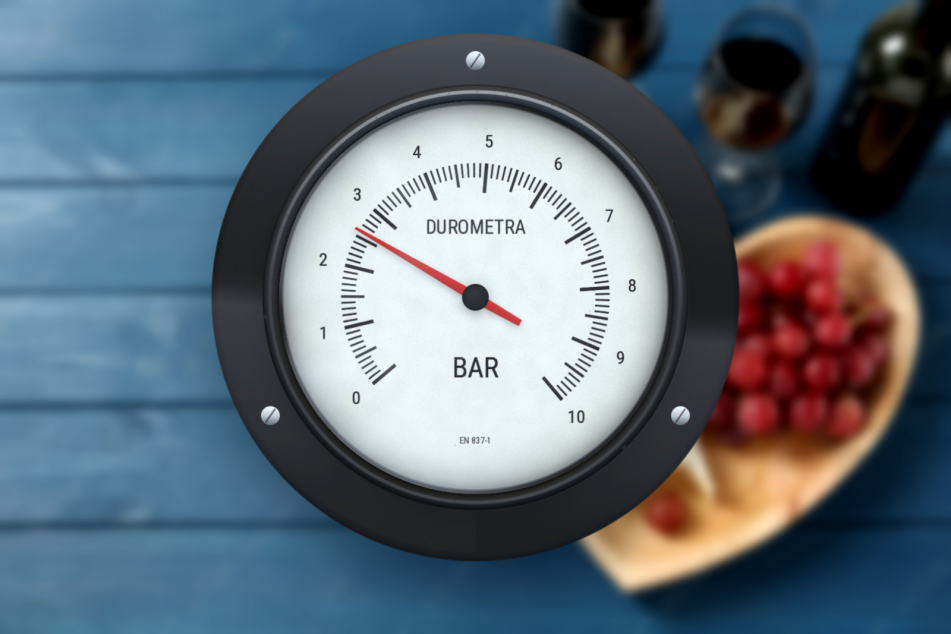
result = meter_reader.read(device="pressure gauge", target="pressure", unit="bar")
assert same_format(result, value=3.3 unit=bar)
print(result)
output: value=2.6 unit=bar
